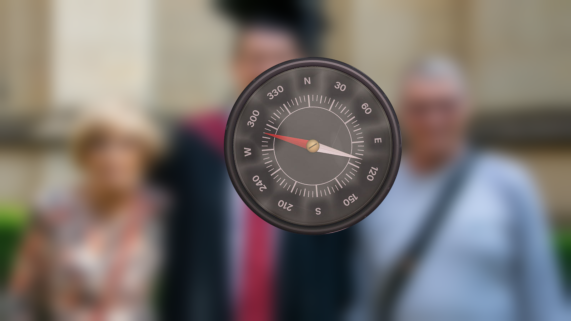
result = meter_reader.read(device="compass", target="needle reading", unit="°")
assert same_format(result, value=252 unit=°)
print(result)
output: value=290 unit=°
